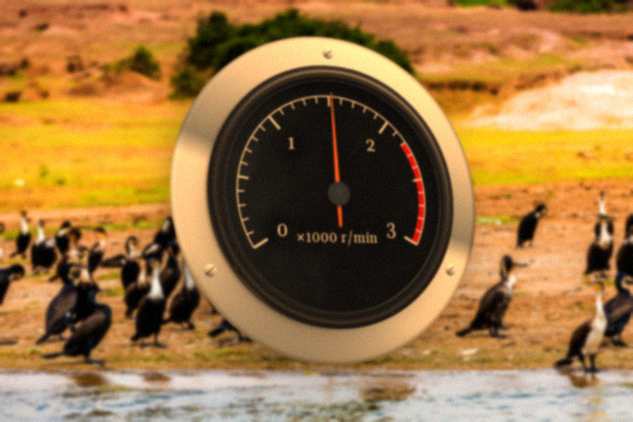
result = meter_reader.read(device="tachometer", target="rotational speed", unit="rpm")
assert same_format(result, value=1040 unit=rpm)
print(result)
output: value=1500 unit=rpm
